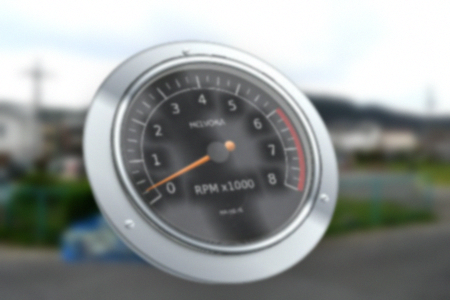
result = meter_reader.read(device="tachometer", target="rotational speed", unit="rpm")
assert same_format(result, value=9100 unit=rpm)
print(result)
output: value=250 unit=rpm
